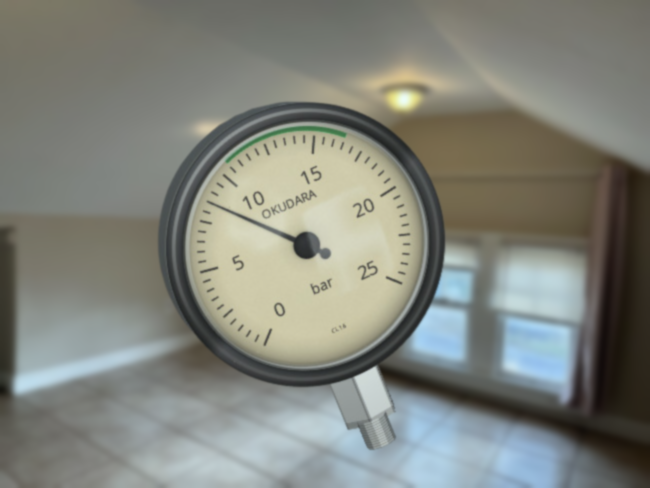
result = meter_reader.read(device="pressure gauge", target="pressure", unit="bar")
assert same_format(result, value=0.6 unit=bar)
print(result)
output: value=8.5 unit=bar
